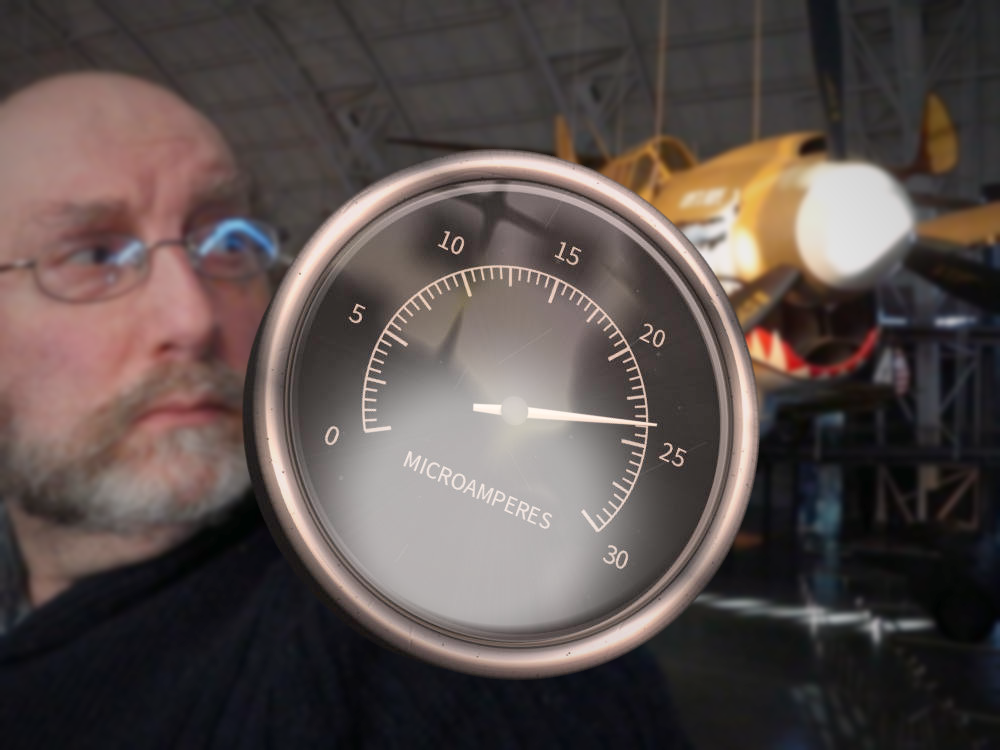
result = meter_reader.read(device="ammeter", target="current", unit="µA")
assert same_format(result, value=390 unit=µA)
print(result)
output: value=24 unit=µA
